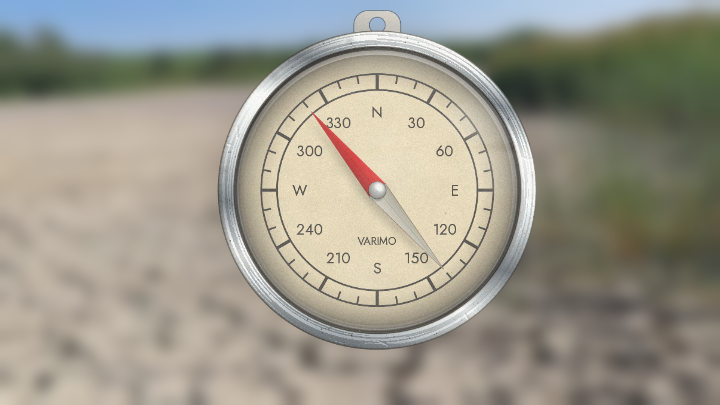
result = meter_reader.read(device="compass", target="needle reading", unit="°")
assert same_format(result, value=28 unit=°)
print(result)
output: value=320 unit=°
